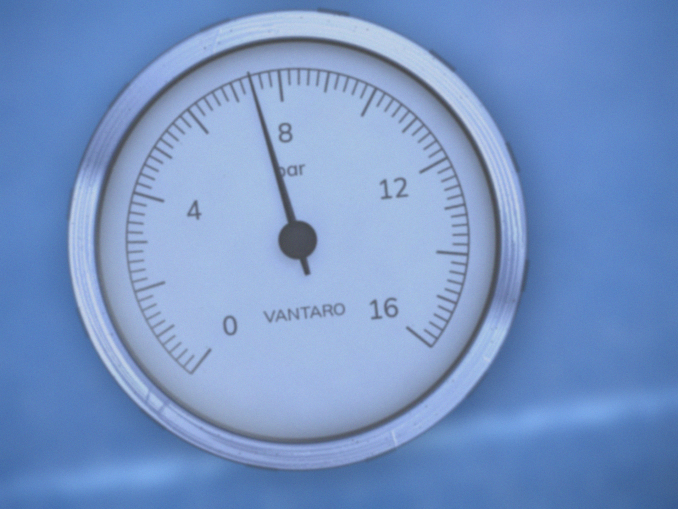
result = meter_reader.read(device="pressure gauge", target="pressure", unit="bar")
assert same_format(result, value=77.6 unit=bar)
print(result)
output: value=7.4 unit=bar
